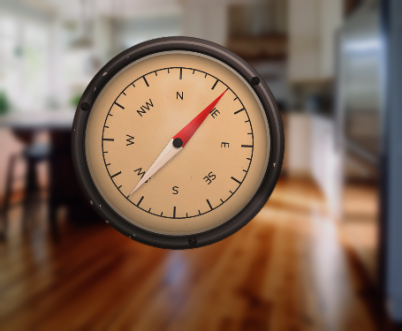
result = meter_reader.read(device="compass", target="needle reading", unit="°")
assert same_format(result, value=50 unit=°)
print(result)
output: value=40 unit=°
